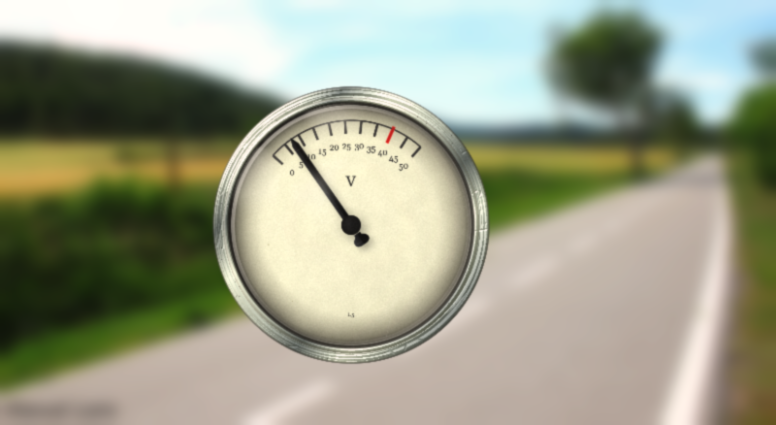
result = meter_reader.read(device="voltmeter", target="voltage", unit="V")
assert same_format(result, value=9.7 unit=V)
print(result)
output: value=7.5 unit=V
